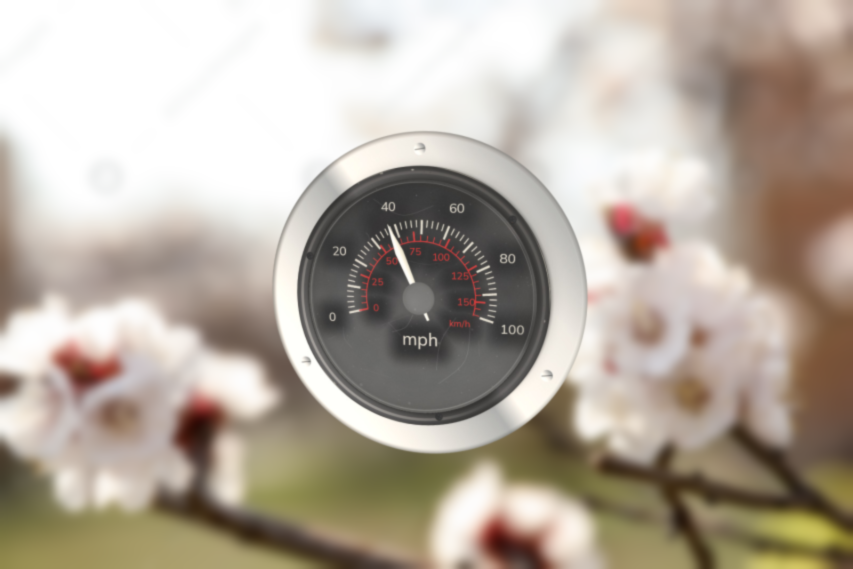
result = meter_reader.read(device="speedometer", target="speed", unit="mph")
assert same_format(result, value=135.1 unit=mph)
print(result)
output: value=38 unit=mph
